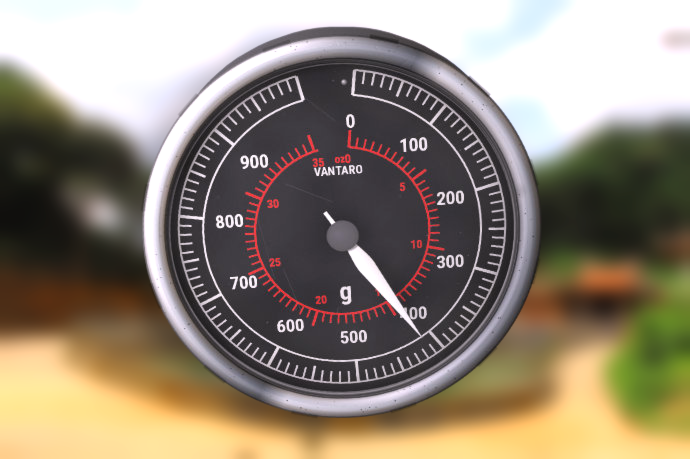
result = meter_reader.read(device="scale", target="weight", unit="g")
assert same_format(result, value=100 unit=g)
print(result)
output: value=410 unit=g
